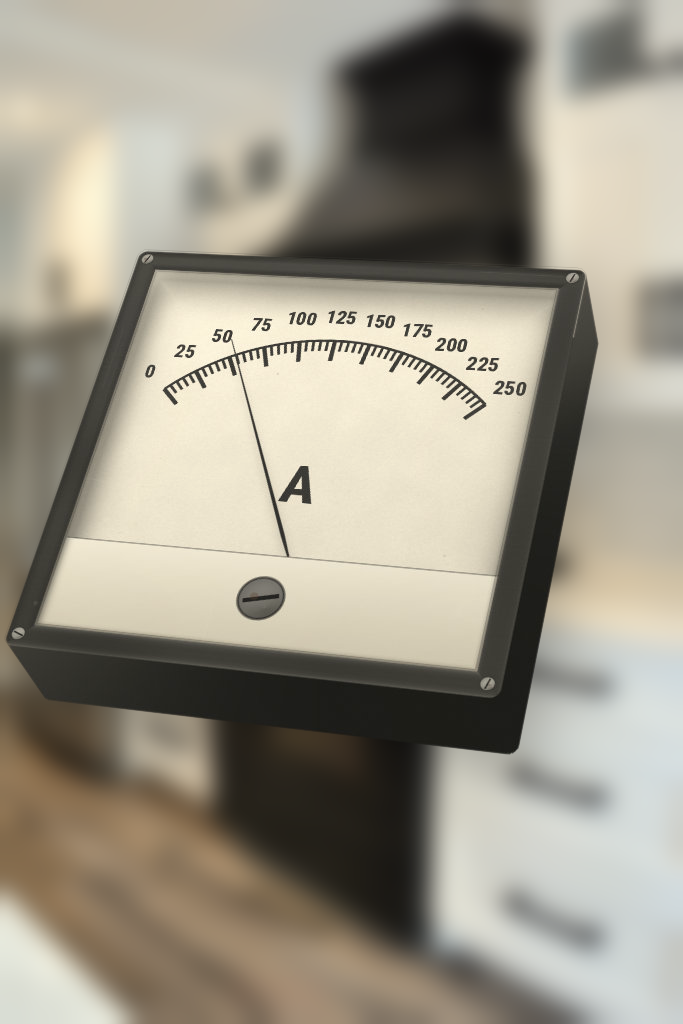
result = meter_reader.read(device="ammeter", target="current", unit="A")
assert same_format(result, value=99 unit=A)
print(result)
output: value=55 unit=A
